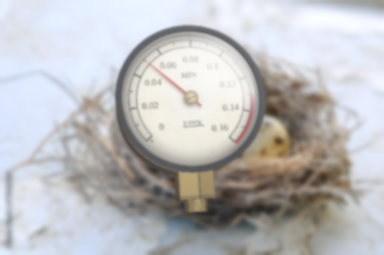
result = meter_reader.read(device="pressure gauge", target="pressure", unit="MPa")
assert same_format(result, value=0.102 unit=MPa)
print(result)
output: value=0.05 unit=MPa
